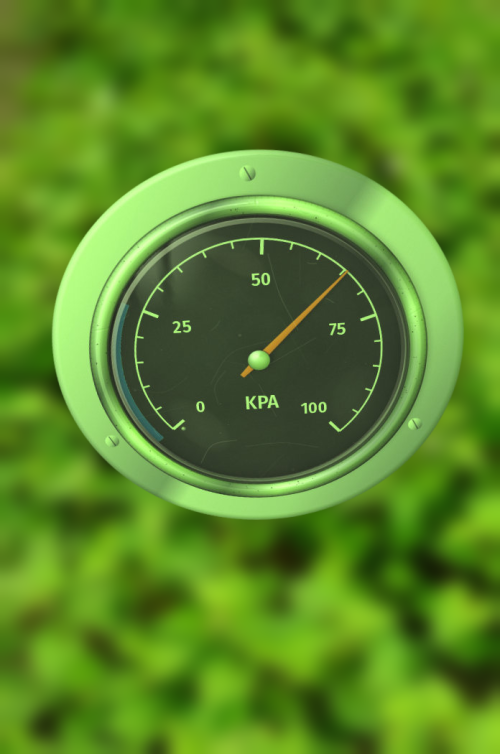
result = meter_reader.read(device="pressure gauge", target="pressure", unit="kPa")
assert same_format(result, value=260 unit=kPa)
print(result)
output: value=65 unit=kPa
